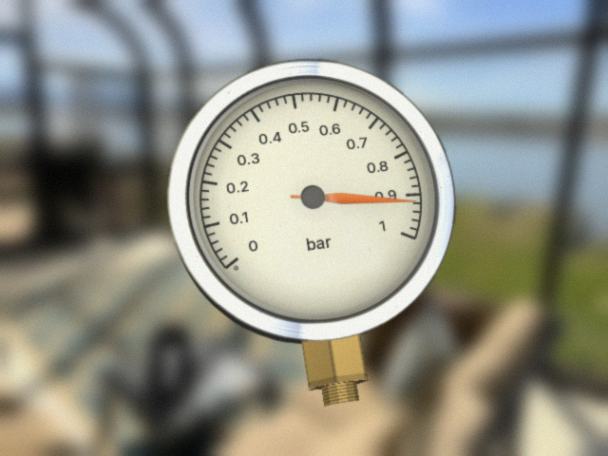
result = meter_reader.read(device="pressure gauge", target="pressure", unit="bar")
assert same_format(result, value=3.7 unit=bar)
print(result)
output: value=0.92 unit=bar
